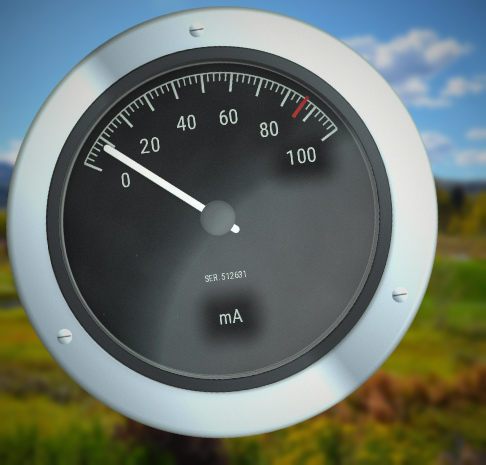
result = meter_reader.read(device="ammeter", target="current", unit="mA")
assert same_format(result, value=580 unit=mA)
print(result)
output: value=8 unit=mA
